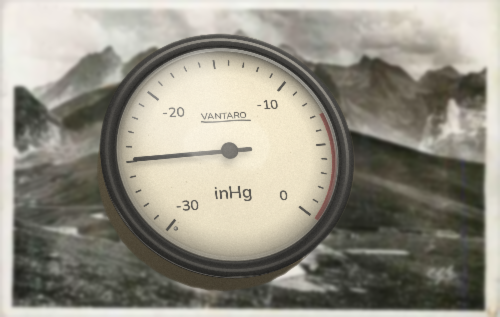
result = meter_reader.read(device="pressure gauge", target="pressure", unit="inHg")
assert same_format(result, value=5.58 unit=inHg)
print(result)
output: value=-25 unit=inHg
